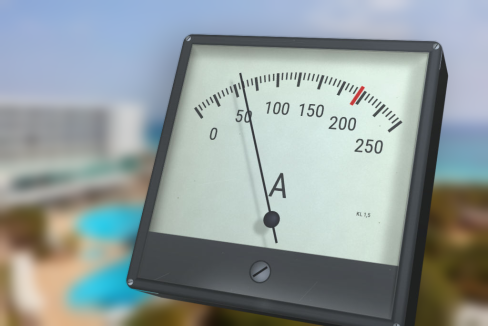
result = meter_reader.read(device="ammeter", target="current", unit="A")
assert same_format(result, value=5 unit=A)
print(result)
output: value=60 unit=A
